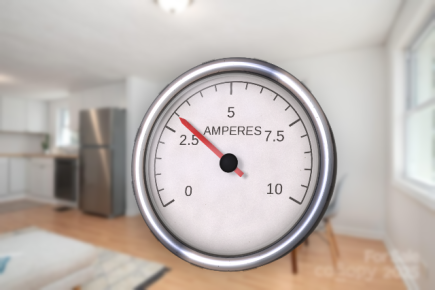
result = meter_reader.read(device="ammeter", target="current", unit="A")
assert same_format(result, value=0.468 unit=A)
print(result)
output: value=3 unit=A
